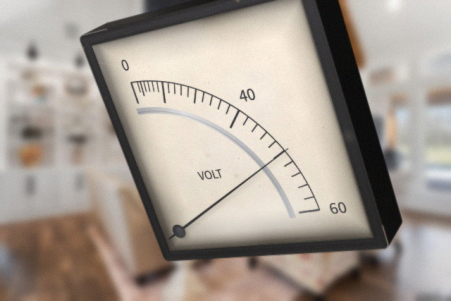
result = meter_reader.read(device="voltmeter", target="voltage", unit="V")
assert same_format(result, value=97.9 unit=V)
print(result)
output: value=50 unit=V
